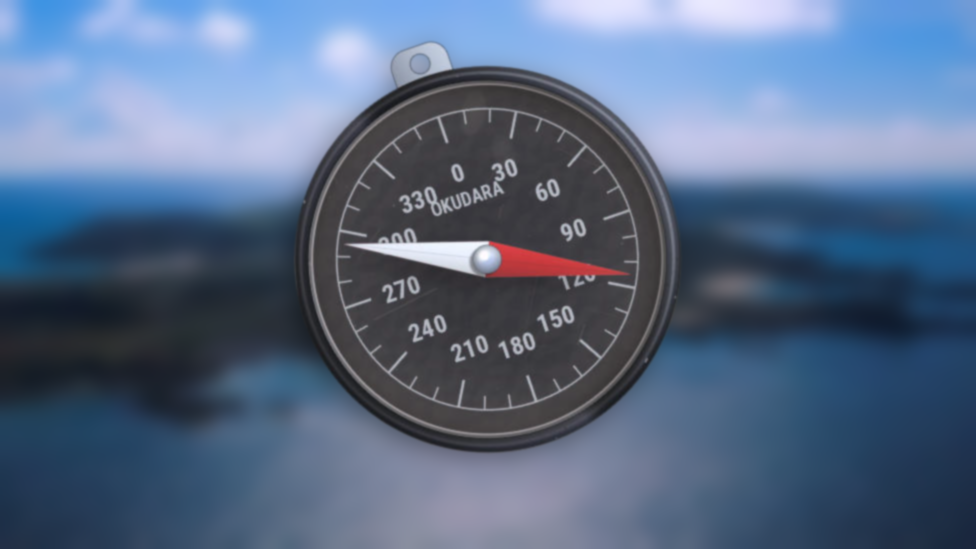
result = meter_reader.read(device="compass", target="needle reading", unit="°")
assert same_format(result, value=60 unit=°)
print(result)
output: value=115 unit=°
